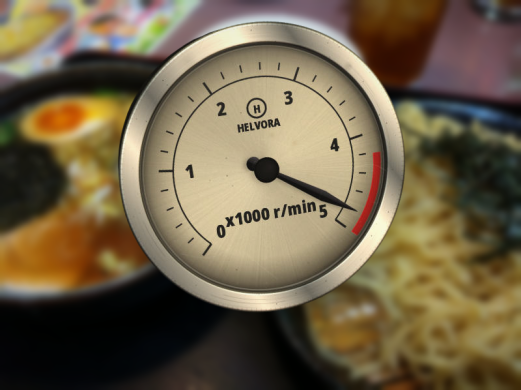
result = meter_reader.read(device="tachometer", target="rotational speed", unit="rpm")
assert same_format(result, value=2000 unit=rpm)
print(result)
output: value=4800 unit=rpm
